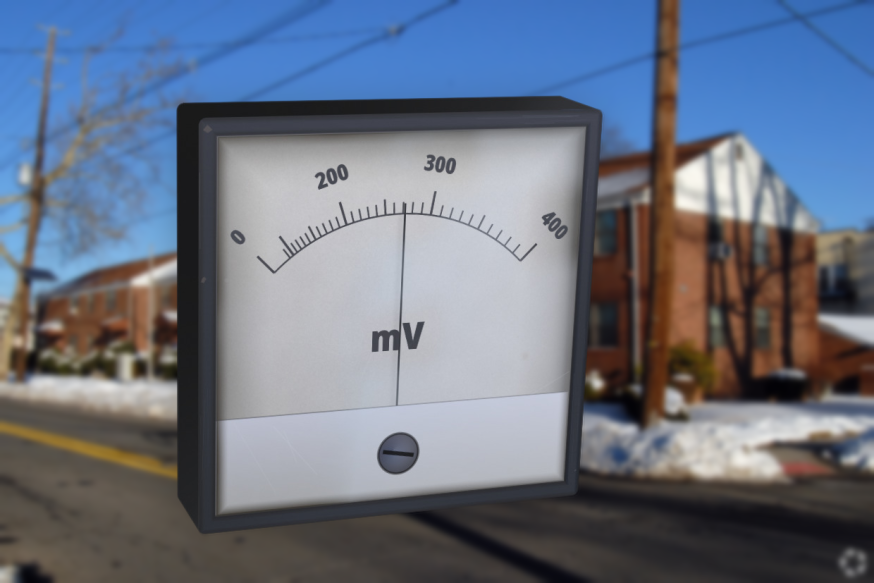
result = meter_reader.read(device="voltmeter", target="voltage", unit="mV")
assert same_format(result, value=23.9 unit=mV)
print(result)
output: value=270 unit=mV
